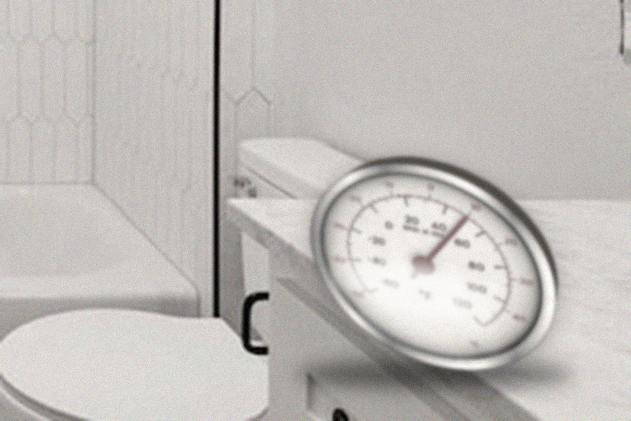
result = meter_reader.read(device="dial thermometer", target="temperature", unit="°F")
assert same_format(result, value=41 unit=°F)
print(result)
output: value=50 unit=°F
